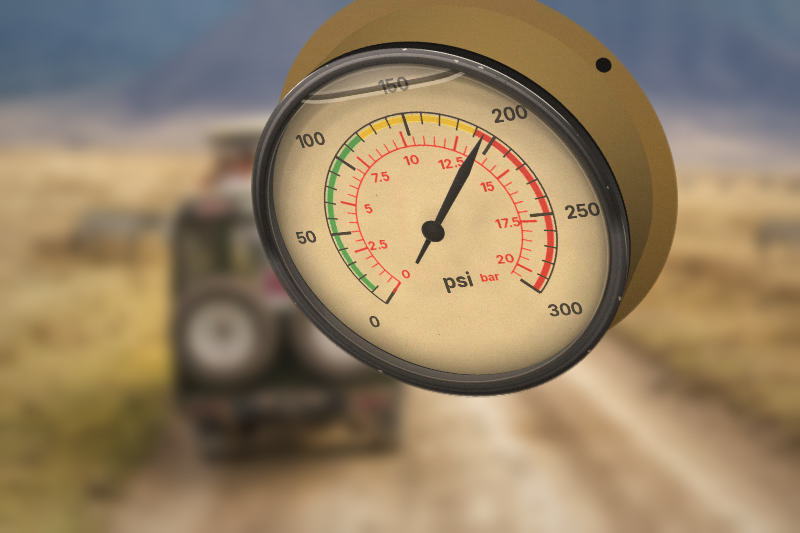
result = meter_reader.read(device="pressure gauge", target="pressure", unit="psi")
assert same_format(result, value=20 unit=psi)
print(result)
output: value=195 unit=psi
